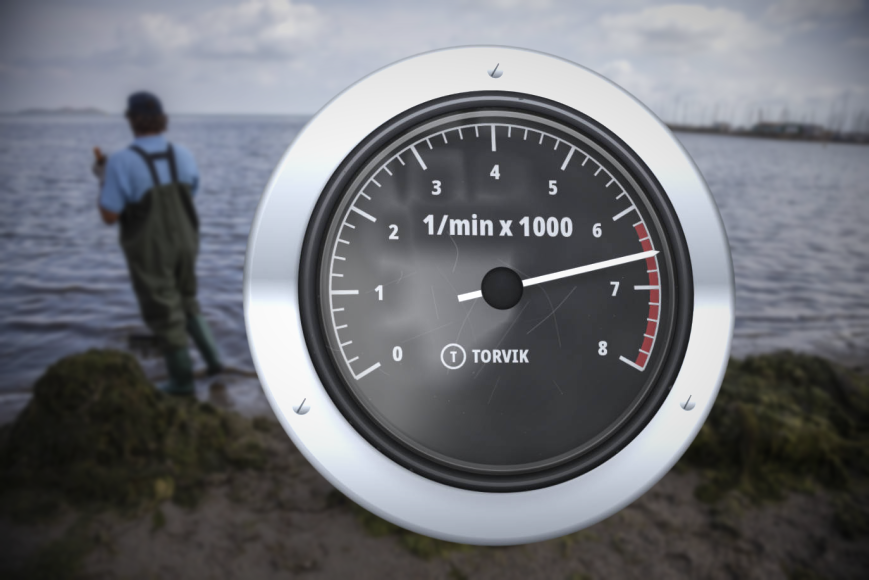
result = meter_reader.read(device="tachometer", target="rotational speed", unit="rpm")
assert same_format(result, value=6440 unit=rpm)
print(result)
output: value=6600 unit=rpm
